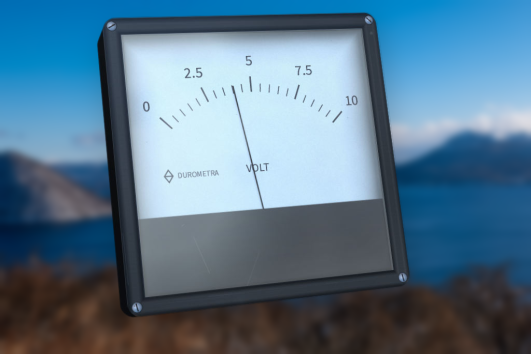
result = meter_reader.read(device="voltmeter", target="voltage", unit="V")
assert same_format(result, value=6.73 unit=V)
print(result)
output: value=4 unit=V
